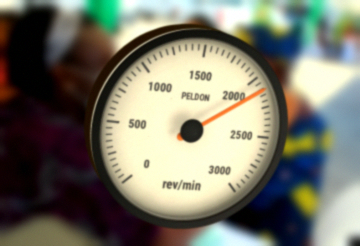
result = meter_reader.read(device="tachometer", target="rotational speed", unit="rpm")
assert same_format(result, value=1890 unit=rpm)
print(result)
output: value=2100 unit=rpm
